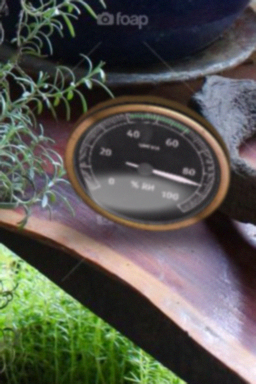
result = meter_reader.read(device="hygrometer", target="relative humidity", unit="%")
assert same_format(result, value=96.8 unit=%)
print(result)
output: value=85 unit=%
